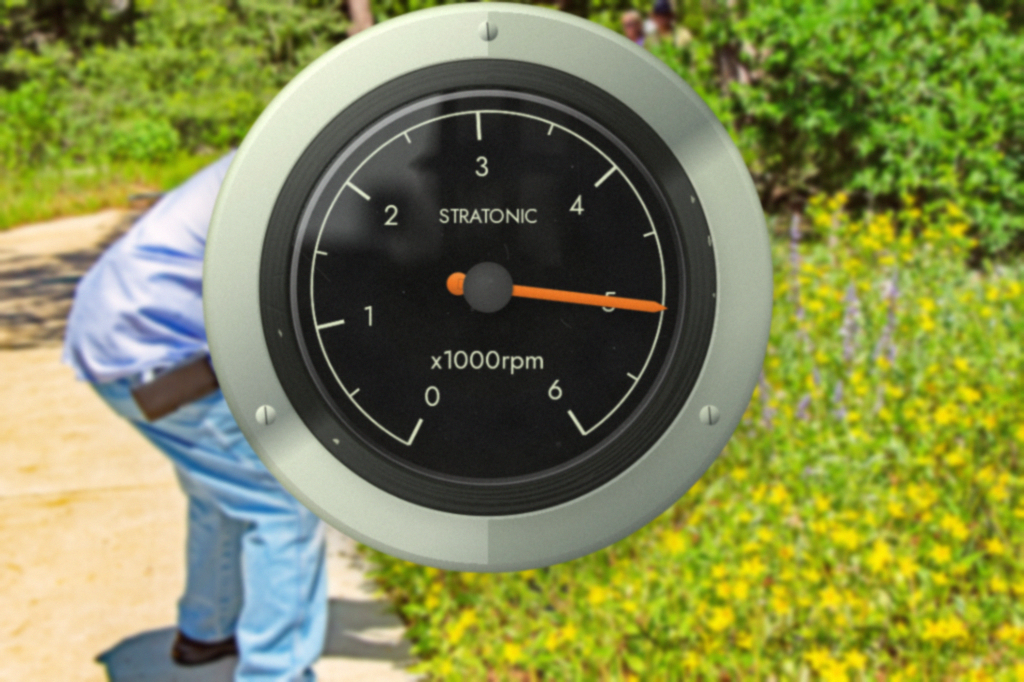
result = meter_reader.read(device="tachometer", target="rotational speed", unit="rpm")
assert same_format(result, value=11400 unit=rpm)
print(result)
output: value=5000 unit=rpm
